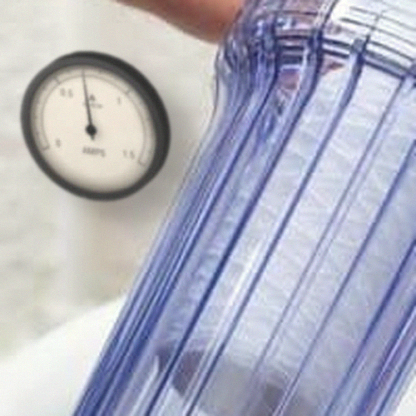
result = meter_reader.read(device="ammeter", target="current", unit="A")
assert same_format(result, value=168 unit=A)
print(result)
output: value=0.7 unit=A
